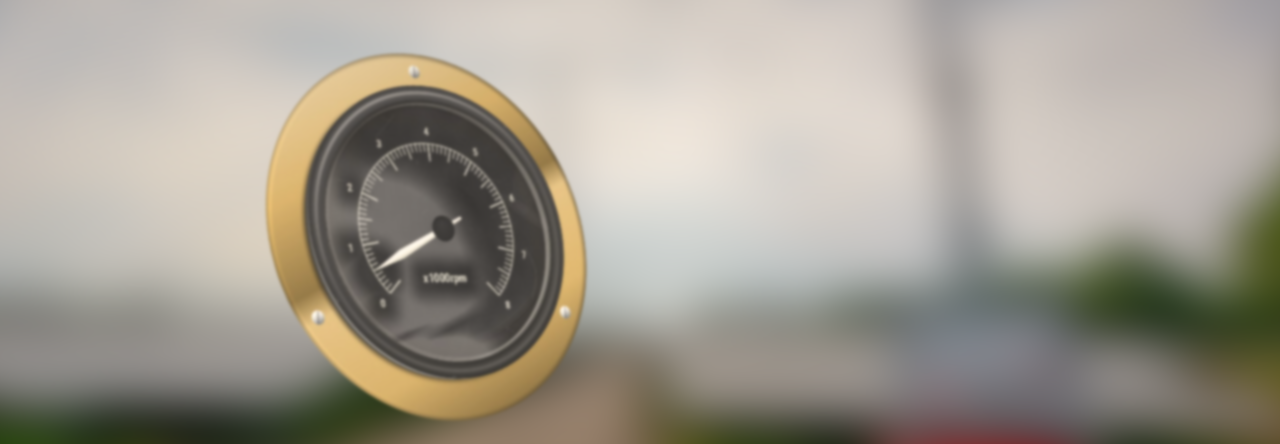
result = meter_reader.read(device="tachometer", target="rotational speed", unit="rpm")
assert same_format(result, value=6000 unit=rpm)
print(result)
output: value=500 unit=rpm
